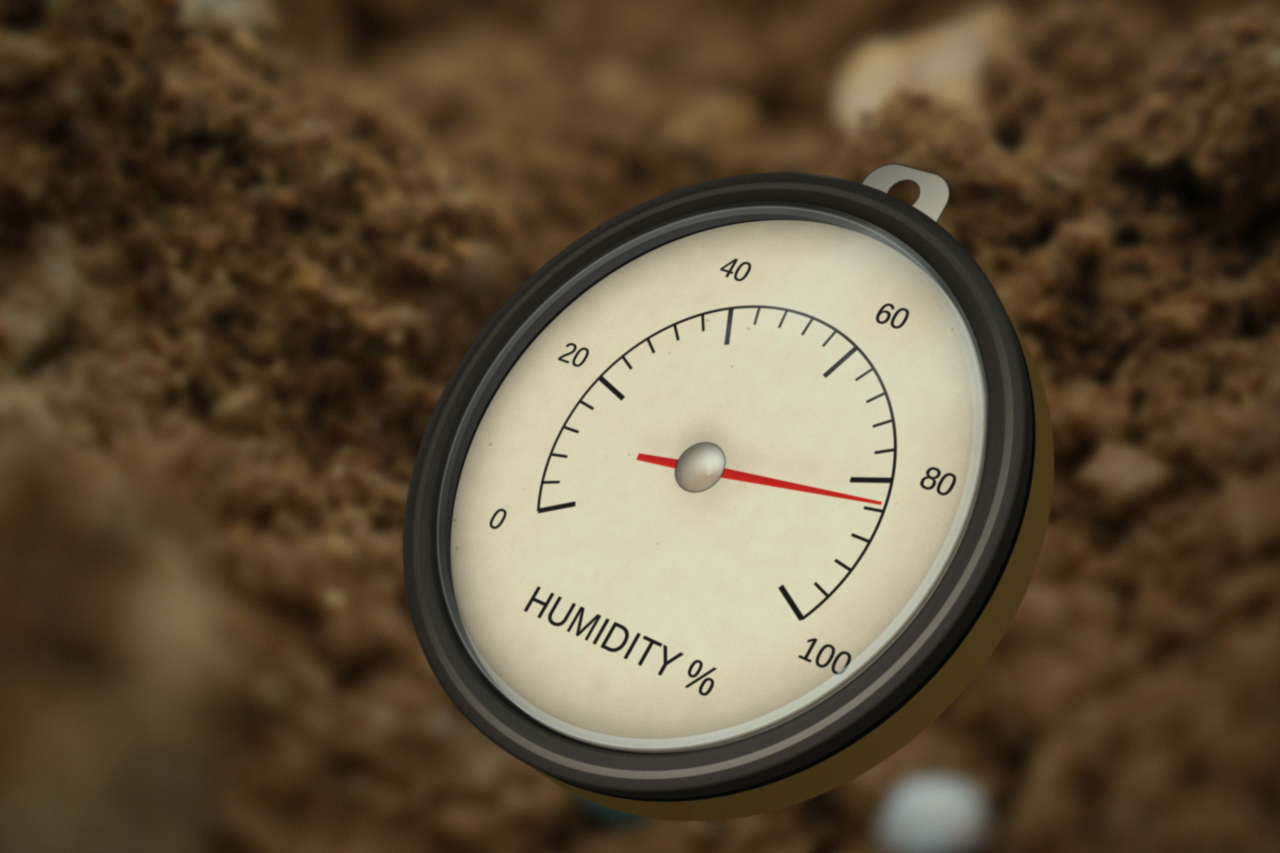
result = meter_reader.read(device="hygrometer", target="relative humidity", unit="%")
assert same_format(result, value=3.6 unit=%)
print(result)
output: value=84 unit=%
